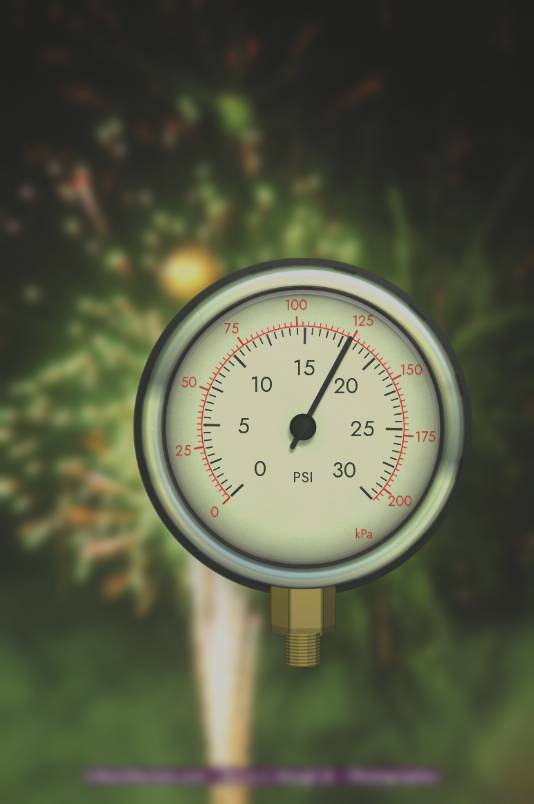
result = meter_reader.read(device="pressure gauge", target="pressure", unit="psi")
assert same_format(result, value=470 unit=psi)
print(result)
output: value=18 unit=psi
